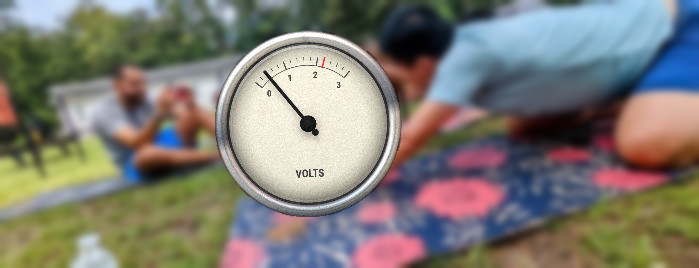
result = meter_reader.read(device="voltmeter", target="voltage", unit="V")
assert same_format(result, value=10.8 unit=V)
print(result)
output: value=0.4 unit=V
